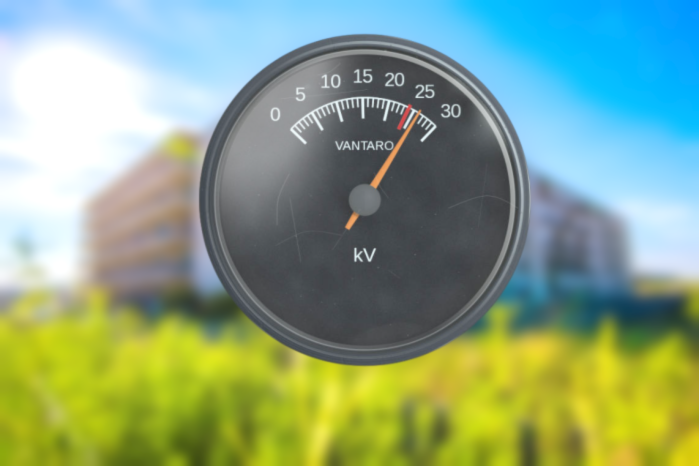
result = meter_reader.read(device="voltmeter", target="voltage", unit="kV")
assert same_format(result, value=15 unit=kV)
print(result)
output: value=26 unit=kV
